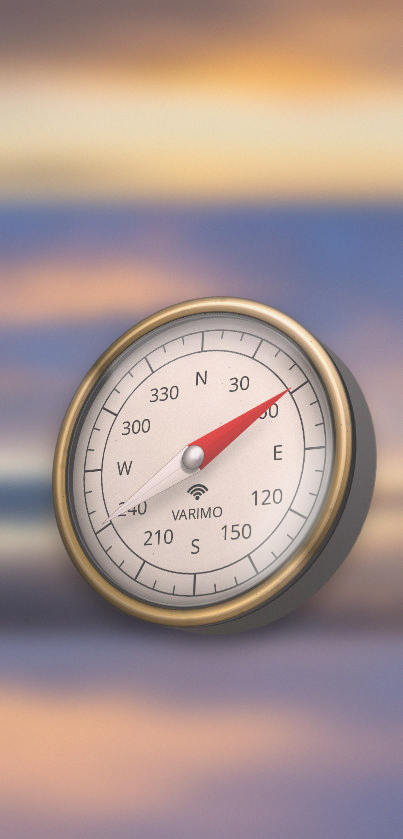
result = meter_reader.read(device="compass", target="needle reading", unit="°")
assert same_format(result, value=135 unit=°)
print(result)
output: value=60 unit=°
